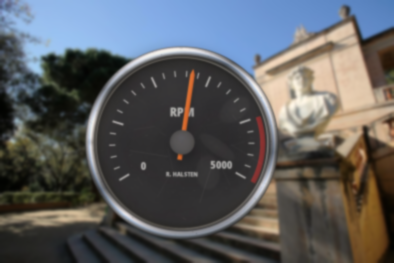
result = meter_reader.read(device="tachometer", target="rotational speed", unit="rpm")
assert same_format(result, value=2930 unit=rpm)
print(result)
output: value=2700 unit=rpm
